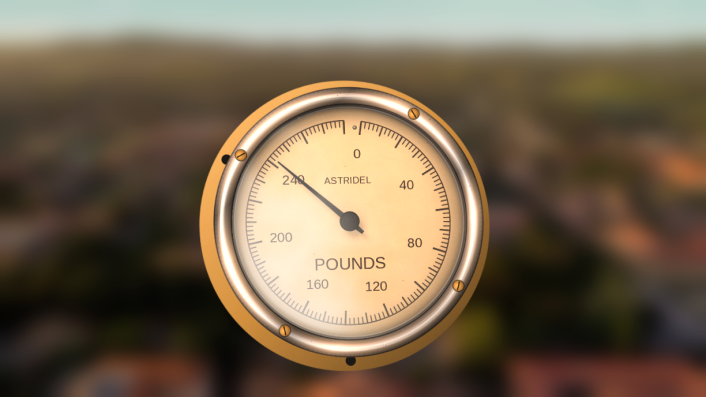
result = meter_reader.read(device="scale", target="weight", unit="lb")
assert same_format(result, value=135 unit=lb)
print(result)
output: value=242 unit=lb
